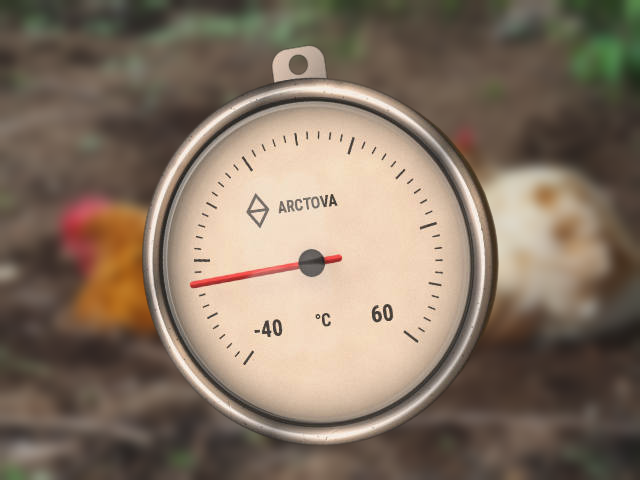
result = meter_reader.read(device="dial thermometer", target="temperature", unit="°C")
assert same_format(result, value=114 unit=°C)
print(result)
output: value=-24 unit=°C
